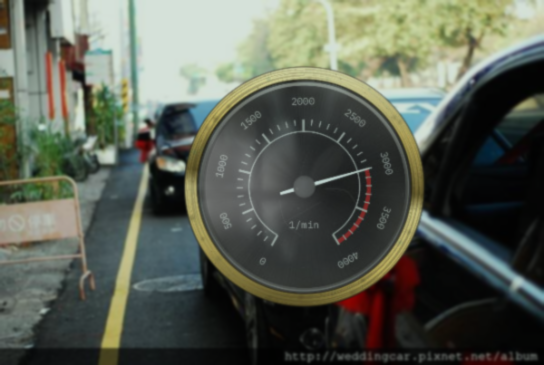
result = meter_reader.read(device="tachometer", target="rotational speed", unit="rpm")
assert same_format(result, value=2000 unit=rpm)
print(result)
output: value=3000 unit=rpm
